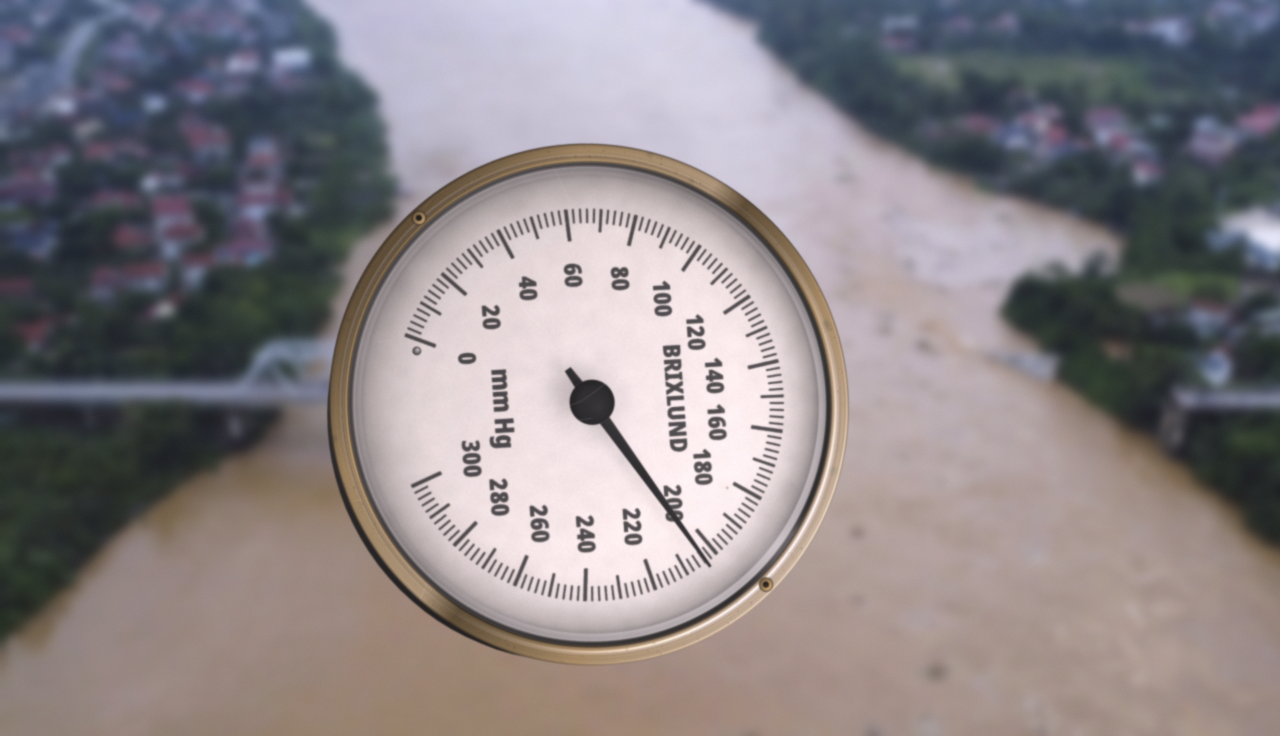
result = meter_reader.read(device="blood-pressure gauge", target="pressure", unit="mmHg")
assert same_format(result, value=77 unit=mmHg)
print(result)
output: value=204 unit=mmHg
